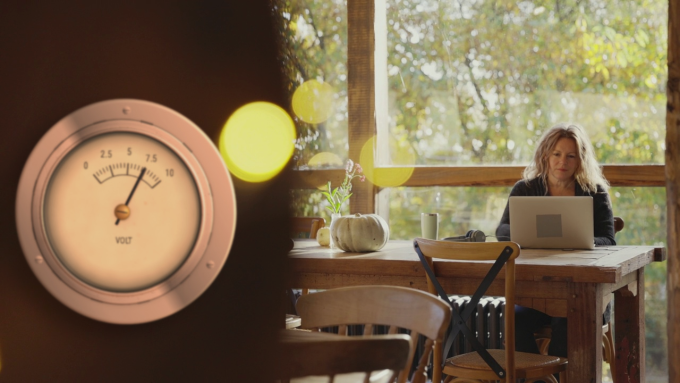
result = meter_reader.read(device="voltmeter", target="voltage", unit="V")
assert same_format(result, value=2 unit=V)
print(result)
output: value=7.5 unit=V
